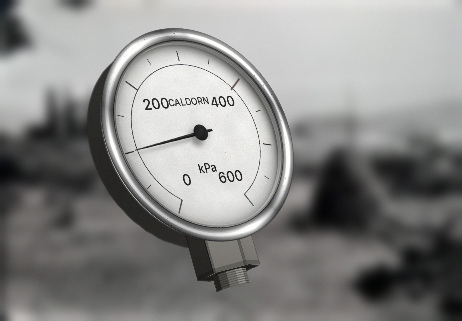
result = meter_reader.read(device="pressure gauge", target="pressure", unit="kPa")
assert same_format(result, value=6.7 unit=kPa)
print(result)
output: value=100 unit=kPa
